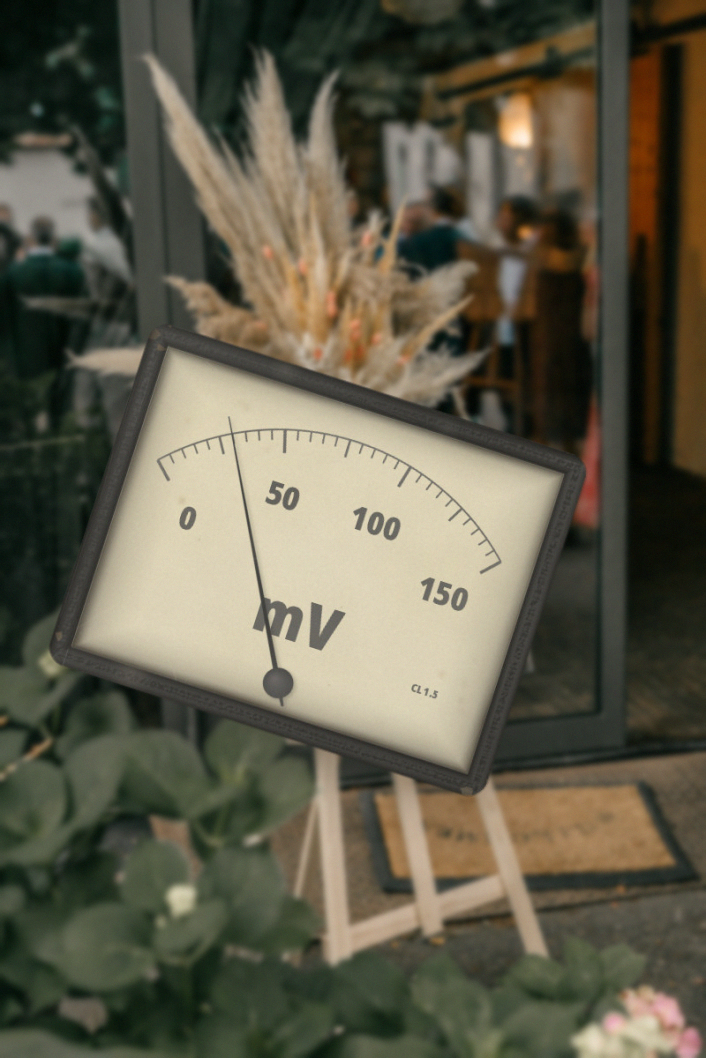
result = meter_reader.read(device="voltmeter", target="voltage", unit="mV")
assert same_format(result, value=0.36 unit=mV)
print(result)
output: value=30 unit=mV
